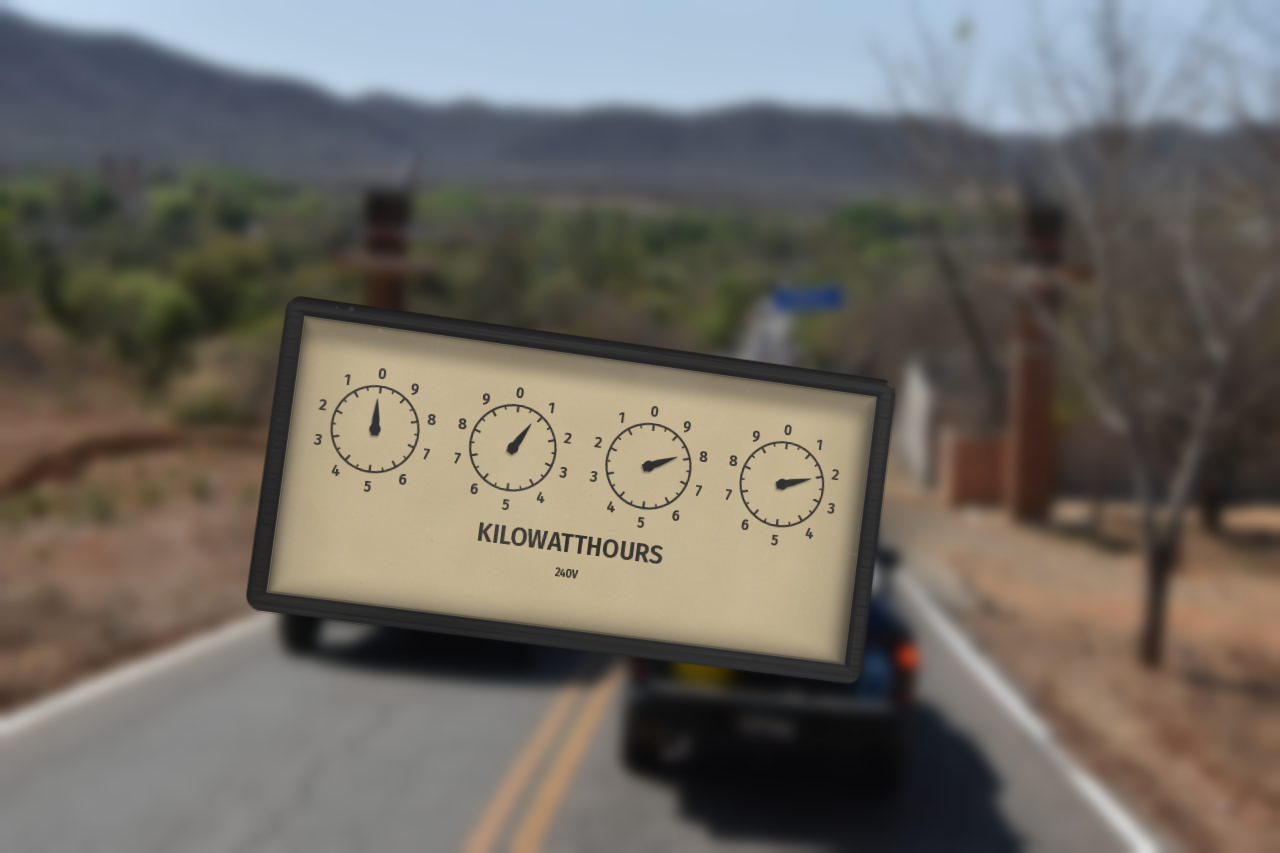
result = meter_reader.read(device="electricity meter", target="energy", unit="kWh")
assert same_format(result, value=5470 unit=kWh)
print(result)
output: value=82 unit=kWh
